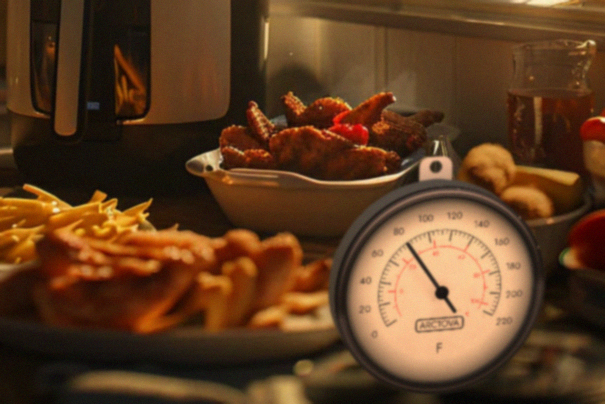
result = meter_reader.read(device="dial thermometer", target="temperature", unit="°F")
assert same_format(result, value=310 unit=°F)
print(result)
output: value=80 unit=°F
